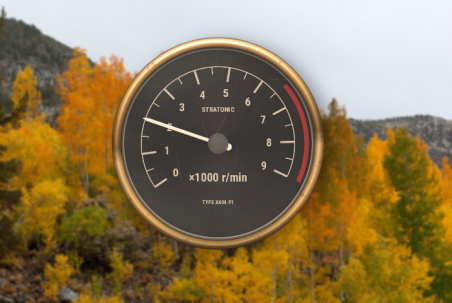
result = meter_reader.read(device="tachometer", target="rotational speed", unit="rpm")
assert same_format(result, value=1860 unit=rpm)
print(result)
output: value=2000 unit=rpm
